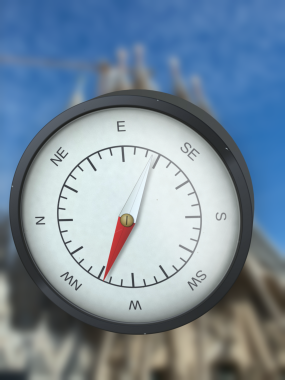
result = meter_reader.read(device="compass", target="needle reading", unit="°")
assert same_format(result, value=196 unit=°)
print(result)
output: value=295 unit=°
